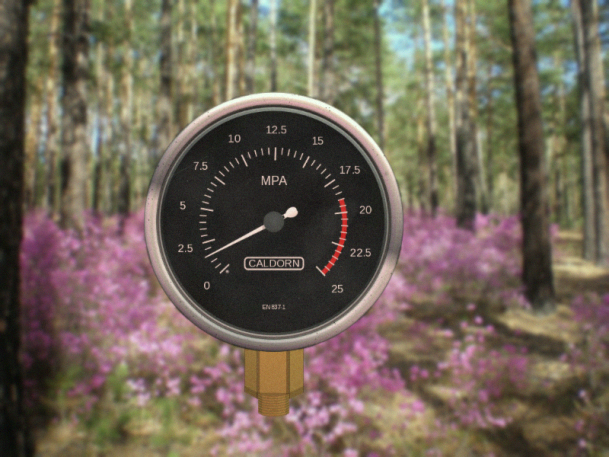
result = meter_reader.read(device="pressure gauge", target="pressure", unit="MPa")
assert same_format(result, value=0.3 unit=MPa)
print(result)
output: value=1.5 unit=MPa
